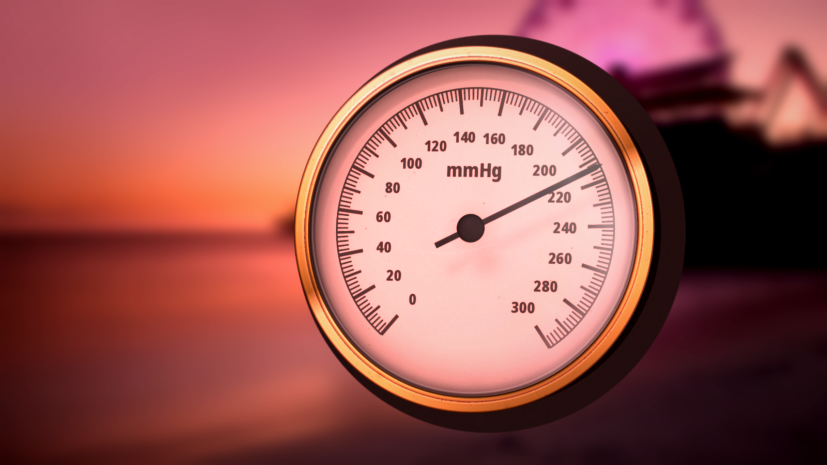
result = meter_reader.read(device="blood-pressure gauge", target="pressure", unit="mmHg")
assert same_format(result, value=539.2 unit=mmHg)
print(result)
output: value=214 unit=mmHg
